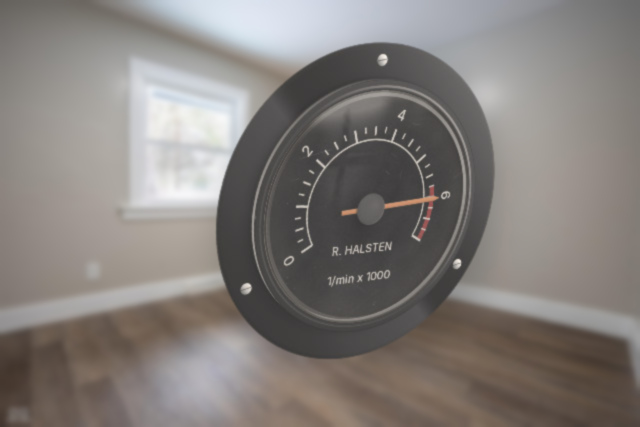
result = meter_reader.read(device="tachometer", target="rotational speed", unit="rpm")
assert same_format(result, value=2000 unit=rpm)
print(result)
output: value=6000 unit=rpm
